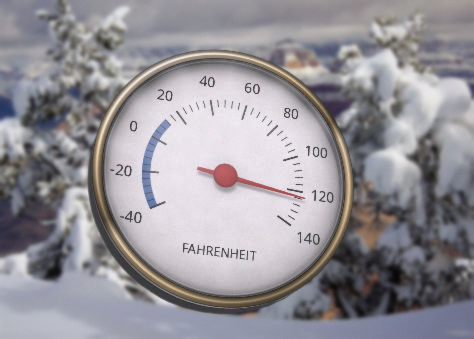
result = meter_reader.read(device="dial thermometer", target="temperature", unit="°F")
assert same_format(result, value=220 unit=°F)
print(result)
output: value=124 unit=°F
